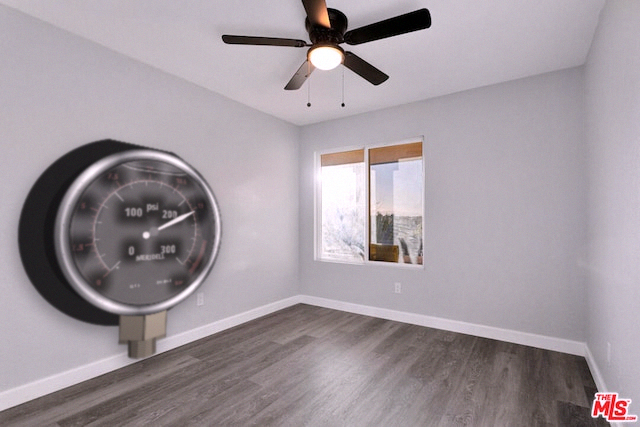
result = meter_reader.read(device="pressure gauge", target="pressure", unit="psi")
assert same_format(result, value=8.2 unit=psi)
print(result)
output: value=220 unit=psi
